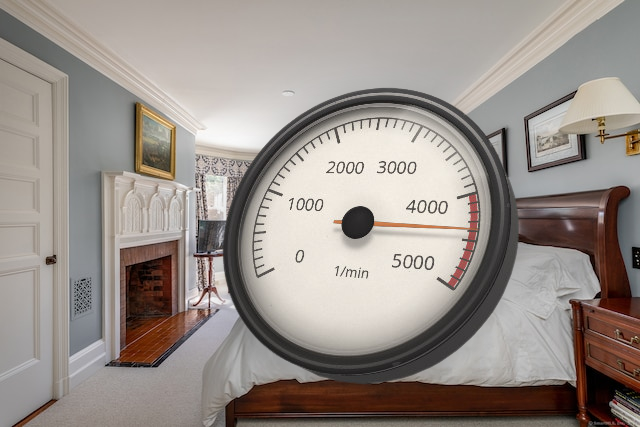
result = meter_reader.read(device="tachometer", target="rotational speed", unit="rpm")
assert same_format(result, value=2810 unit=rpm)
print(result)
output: value=4400 unit=rpm
